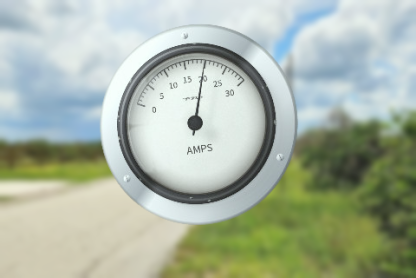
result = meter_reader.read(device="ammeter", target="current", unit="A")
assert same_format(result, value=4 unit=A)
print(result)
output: value=20 unit=A
